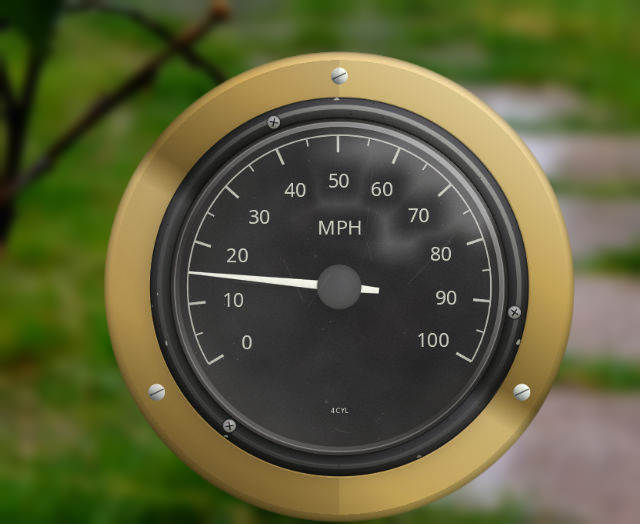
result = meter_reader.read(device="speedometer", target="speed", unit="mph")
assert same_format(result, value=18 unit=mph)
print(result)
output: value=15 unit=mph
